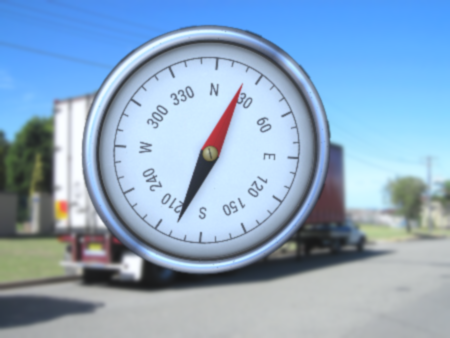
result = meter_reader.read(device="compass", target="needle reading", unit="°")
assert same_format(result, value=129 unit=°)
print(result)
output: value=20 unit=°
